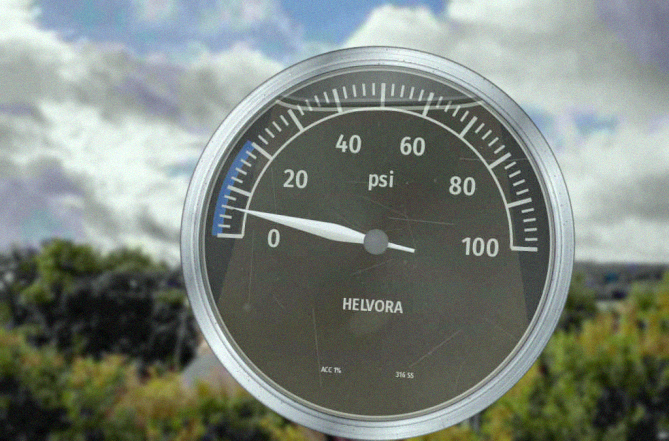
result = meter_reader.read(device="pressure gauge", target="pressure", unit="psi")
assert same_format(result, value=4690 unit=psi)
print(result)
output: value=6 unit=psi
